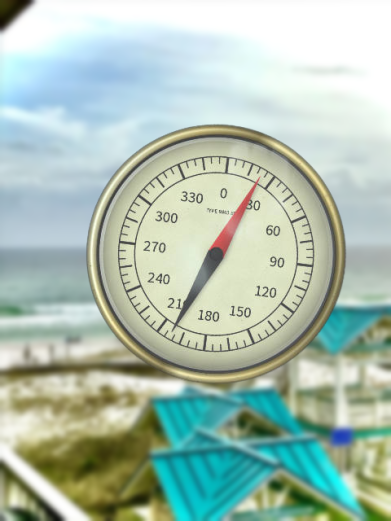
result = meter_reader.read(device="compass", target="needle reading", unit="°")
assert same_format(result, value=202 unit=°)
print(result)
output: value=22.5 unit=°
